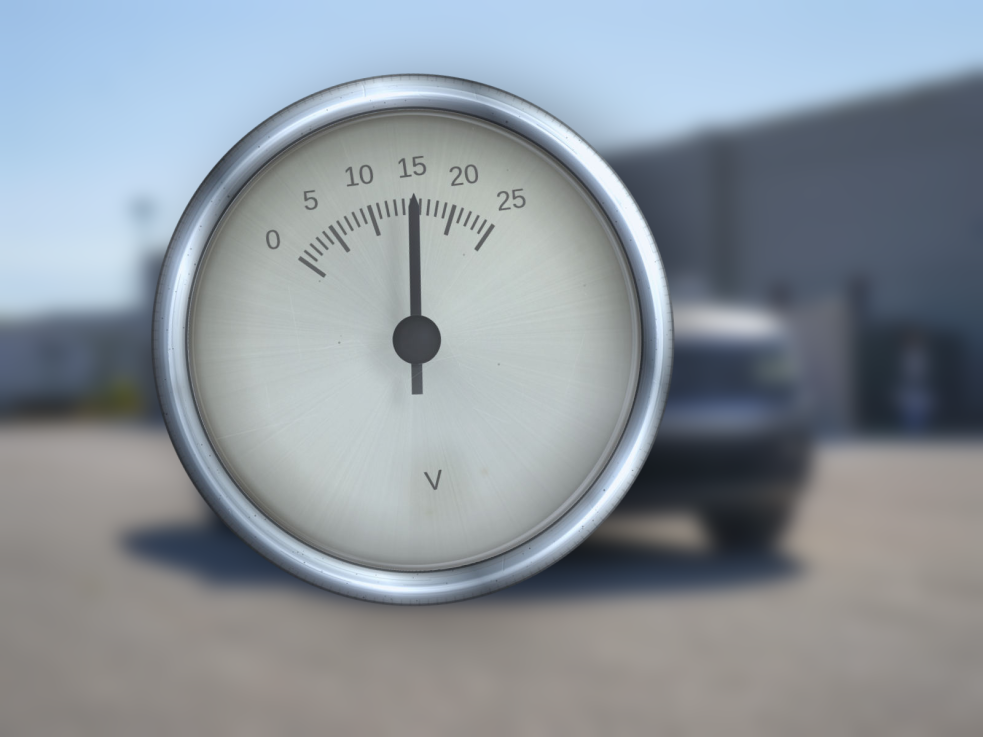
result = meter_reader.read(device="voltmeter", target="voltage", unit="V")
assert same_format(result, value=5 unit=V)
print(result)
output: value=15 unit=V
